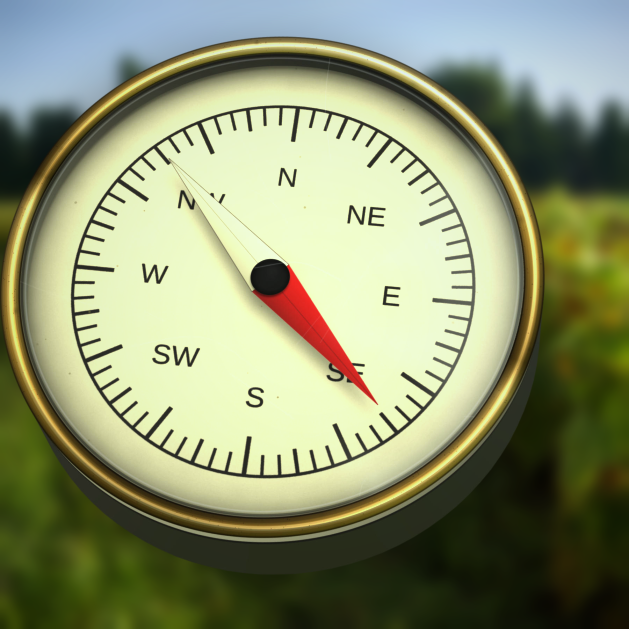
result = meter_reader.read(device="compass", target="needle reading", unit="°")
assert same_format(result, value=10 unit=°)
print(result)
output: value=135 unit=°
